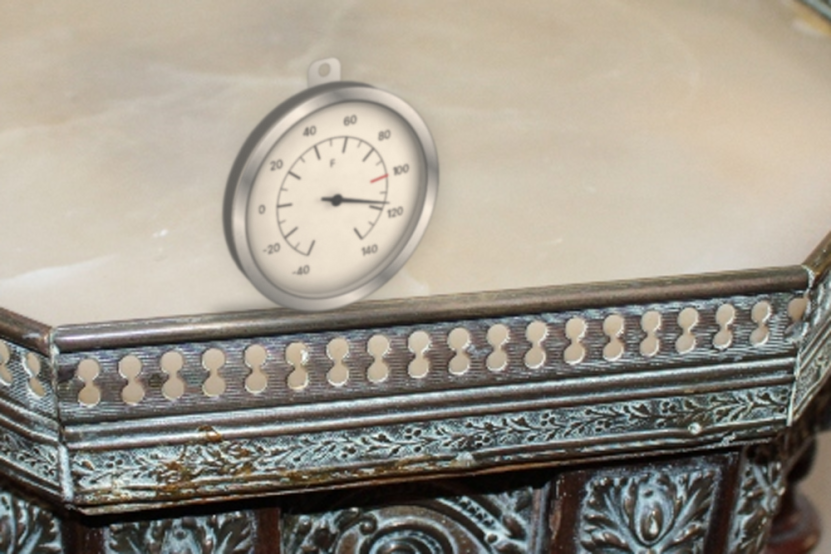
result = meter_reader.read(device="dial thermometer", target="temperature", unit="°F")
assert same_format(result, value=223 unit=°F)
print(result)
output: value=115 unit=°F
